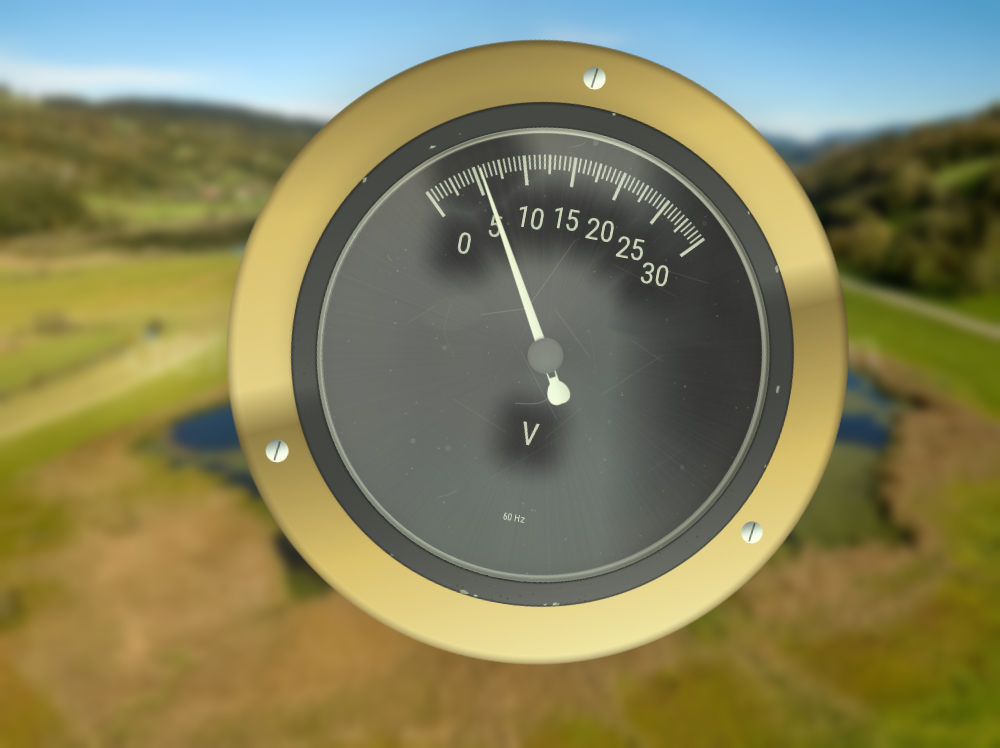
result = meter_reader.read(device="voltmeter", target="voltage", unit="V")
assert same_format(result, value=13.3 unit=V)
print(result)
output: value=5.5 unit=V
